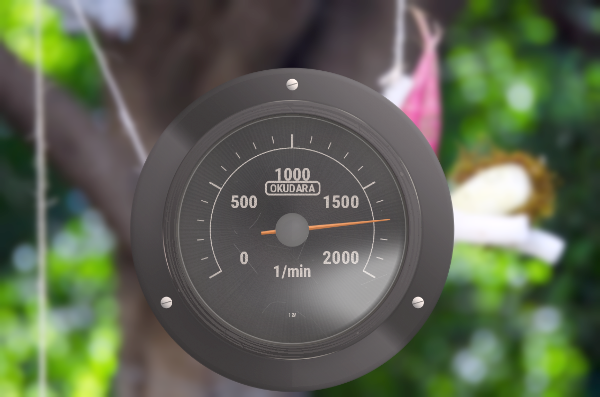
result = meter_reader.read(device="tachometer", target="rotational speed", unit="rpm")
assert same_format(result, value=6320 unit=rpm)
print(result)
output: value=1700 unit=rpm
